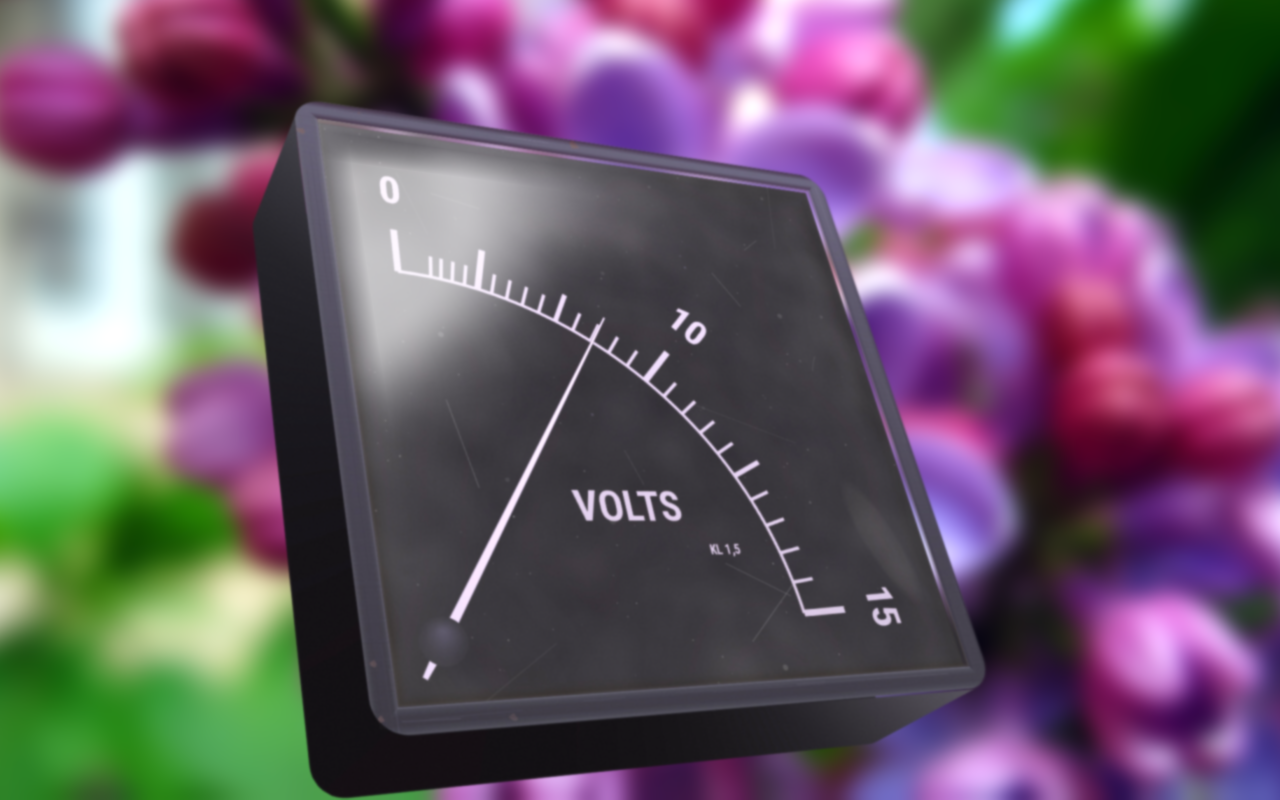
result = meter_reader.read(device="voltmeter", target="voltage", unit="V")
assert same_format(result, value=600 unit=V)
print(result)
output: value=8.5 unit=V
